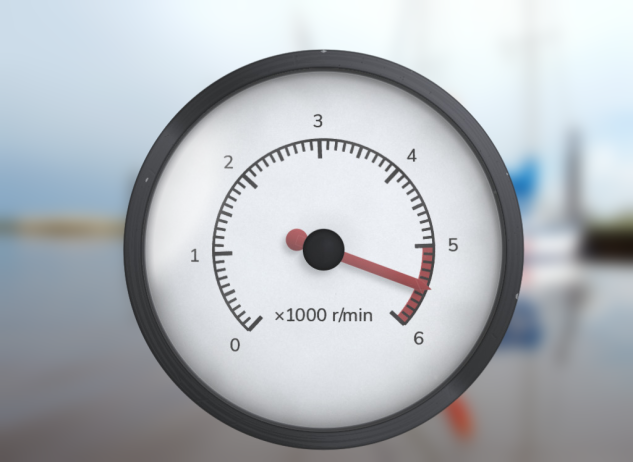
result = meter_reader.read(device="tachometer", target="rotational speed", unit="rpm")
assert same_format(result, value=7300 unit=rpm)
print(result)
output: value=5500 unit=rpm
